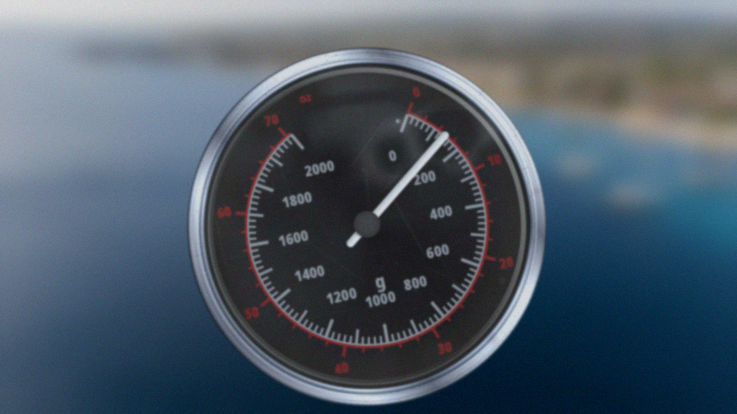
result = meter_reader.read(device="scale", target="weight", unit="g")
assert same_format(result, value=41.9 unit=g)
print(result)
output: value=140 unit=g
